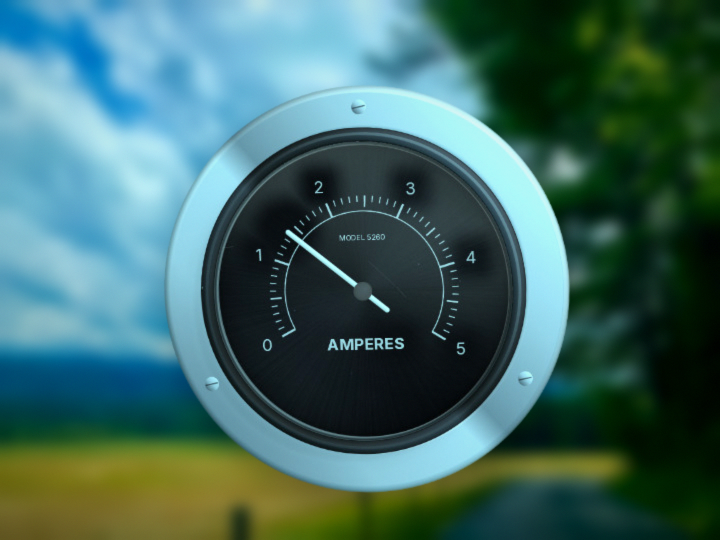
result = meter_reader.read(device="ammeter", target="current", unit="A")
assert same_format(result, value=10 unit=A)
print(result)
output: value=1.4 unit=A
